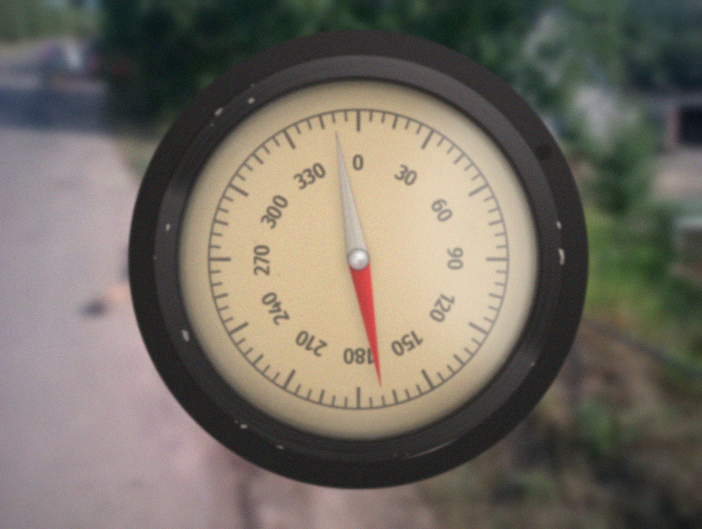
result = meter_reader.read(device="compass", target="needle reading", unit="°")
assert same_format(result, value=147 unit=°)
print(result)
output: value=170 unit=°
